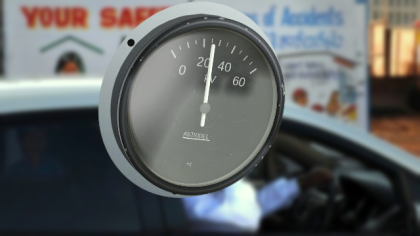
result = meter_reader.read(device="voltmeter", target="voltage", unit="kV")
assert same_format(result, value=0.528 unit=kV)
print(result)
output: value=25 unit=kV
